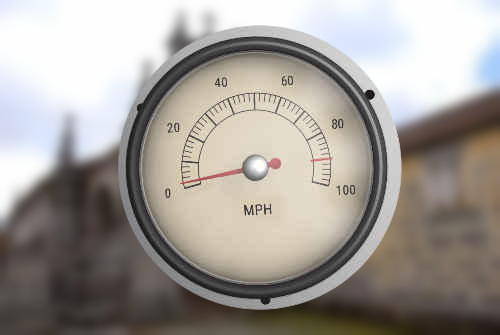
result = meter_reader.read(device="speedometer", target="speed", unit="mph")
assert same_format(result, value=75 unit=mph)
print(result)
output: value=2 unit=mph
